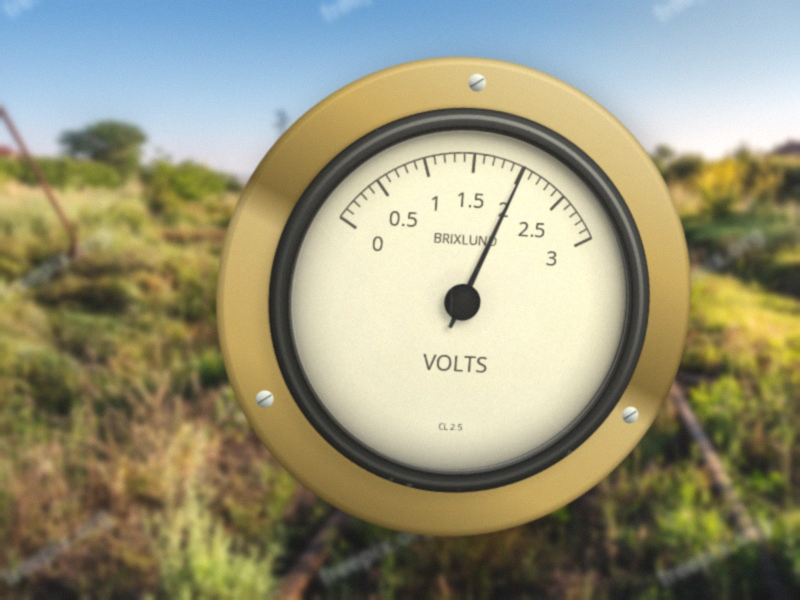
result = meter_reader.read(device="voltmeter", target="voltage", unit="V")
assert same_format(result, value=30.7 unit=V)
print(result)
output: value=2 unit=V
